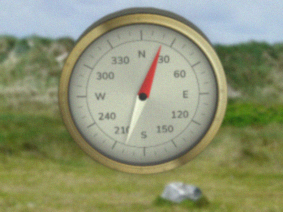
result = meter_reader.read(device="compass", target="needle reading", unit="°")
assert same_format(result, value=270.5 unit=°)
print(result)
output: value=20 unit=°
